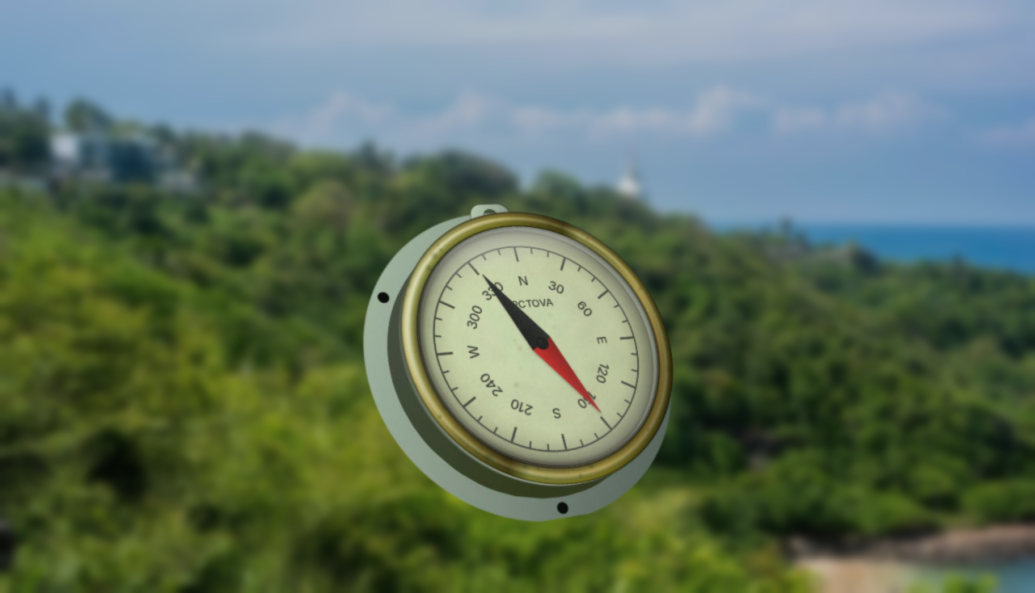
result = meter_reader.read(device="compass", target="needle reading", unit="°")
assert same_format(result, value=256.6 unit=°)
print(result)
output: value=150 unit=°
